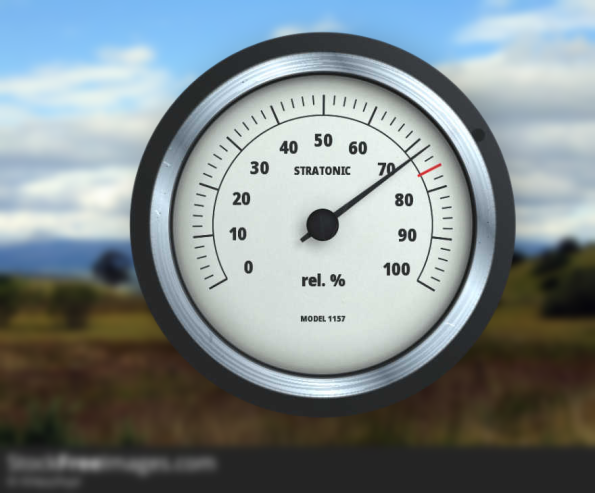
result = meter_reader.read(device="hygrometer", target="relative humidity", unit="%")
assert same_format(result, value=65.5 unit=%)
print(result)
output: value=72 unit=%
